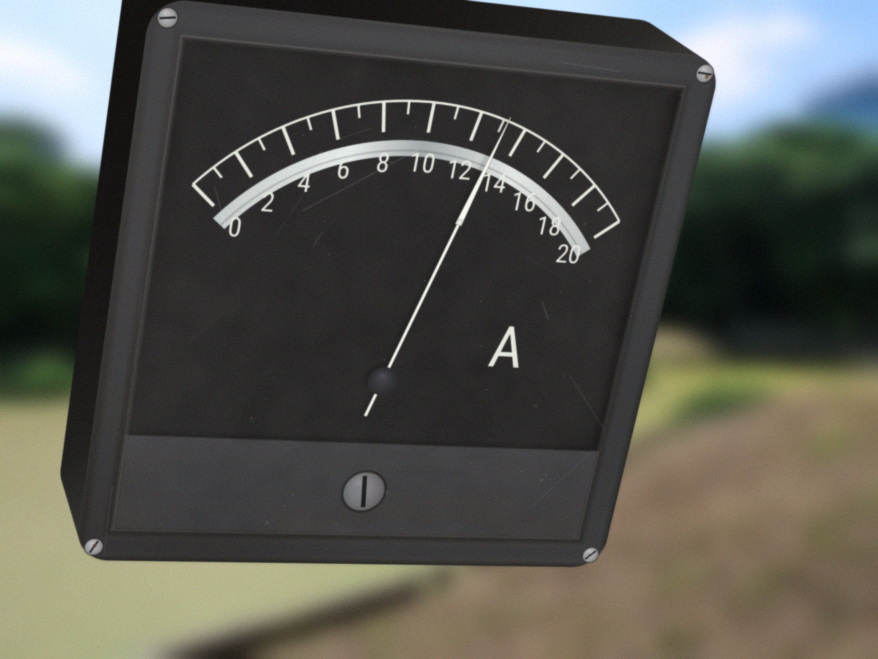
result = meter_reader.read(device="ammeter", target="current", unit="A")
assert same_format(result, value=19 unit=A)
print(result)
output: value=13 unit=A
